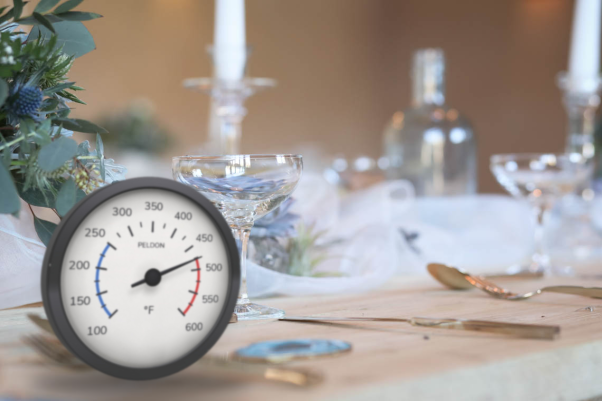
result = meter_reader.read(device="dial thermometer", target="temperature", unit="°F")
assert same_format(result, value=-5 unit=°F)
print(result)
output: value=475 unit=°F
